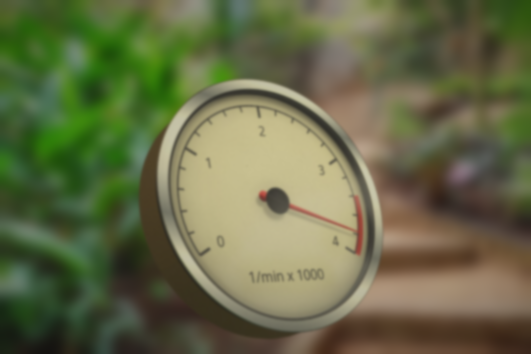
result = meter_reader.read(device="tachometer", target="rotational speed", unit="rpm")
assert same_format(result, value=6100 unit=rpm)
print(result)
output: value=3800 unit=rpm
